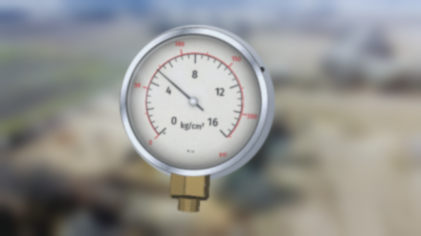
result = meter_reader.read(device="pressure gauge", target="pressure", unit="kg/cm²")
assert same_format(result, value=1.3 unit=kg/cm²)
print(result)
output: value=5 unit=kg/cm²
